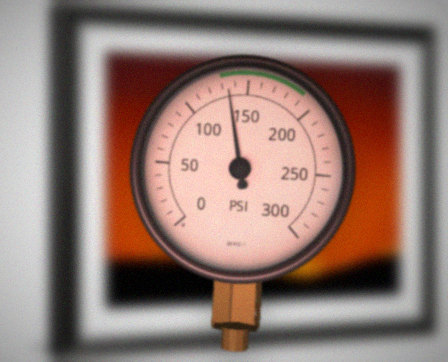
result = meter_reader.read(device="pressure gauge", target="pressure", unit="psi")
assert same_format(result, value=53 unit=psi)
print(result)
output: value=135 unit=psi
